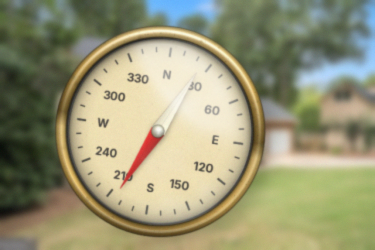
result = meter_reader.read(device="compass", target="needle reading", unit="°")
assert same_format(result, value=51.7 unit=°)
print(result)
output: value=205 unit=°
